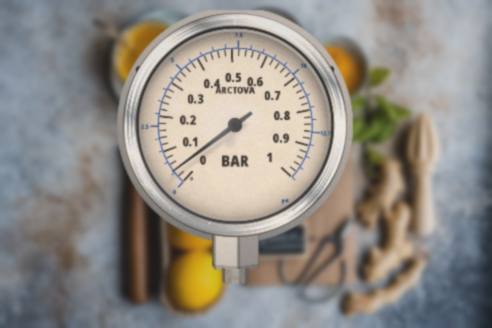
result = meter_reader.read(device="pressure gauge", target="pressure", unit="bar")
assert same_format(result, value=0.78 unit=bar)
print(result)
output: value=0.04 unit=bar
